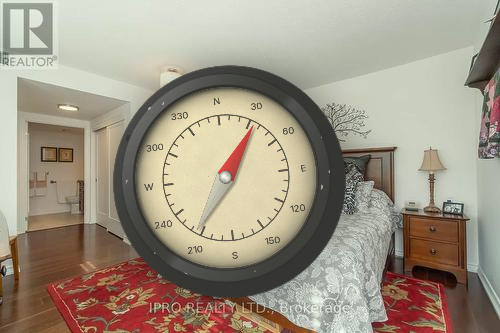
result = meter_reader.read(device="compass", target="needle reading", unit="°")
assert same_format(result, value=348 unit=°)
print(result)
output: value=35 unit=°
